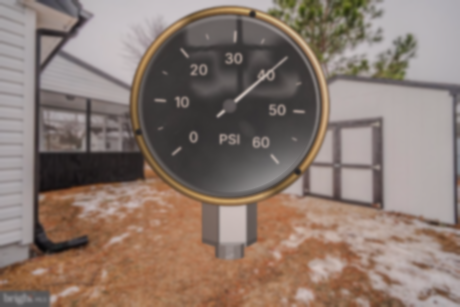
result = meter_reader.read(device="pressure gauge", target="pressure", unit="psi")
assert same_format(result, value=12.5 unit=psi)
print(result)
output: value=40 unit=psi
